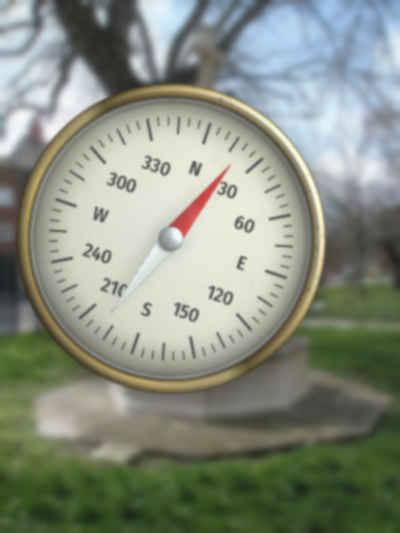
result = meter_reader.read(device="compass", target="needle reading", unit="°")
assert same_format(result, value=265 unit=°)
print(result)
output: value=20 unit=°
